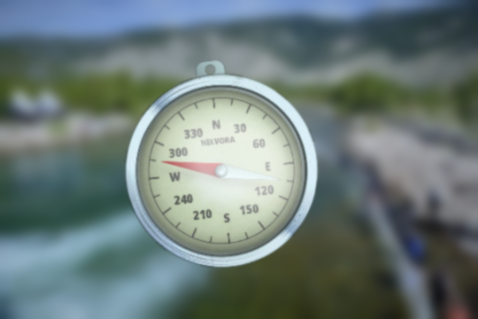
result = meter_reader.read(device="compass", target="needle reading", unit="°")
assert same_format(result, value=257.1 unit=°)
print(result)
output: value=285 unit=°
